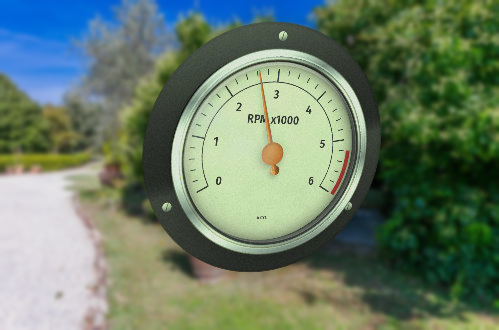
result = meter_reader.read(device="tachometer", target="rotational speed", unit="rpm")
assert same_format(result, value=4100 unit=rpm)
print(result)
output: value=2600 unit=rpm
